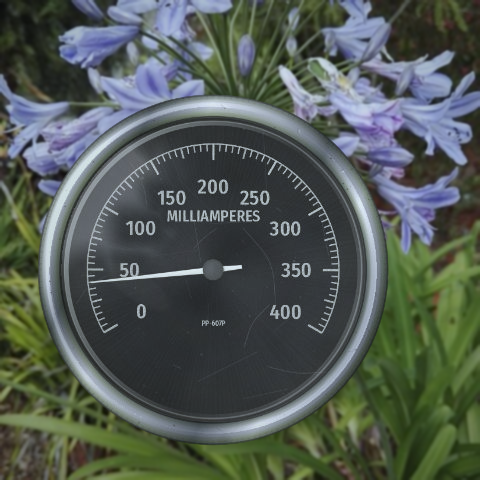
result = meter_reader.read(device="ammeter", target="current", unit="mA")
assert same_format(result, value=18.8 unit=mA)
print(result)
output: value=40 unit=mA
